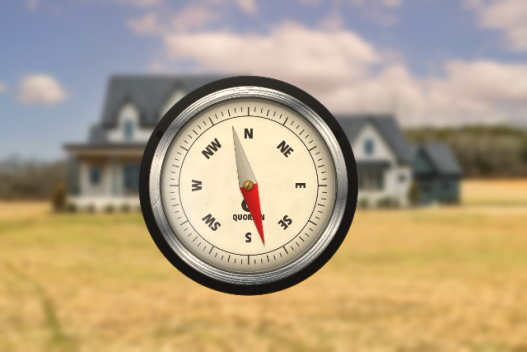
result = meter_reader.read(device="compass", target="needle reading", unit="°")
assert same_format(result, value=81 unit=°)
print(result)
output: value=165 unit=°
